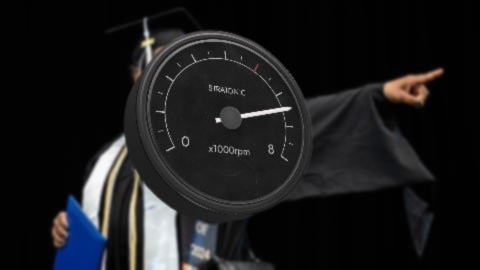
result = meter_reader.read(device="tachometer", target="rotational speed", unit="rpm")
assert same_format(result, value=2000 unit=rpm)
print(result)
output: value=6500 unit=rpm
